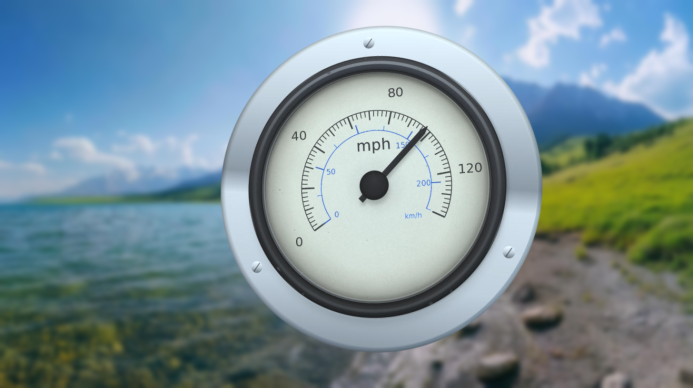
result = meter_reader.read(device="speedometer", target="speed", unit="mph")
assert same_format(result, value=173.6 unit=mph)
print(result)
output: value=98 unit=mph
